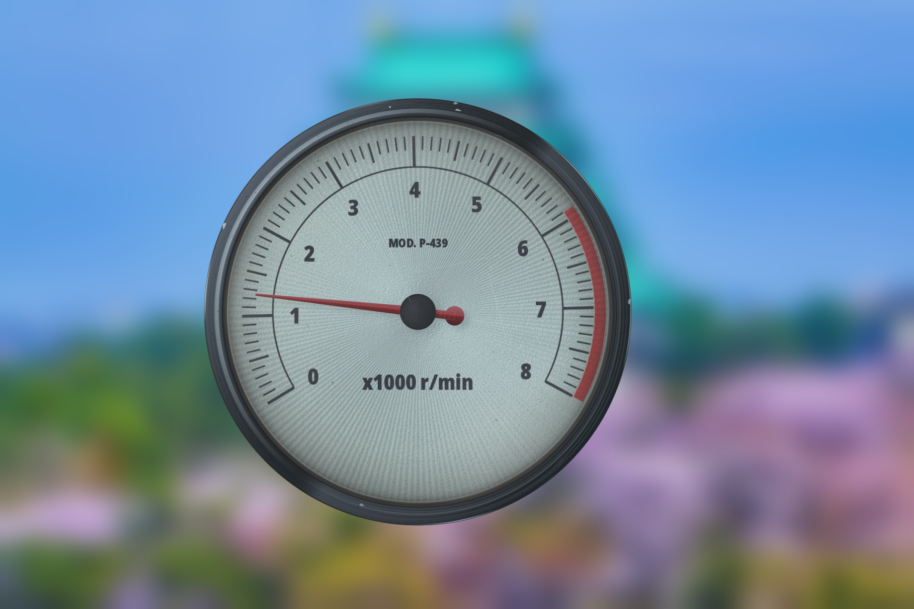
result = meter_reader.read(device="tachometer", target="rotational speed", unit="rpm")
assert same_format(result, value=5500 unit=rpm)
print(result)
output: value=1250 unit=rpm
